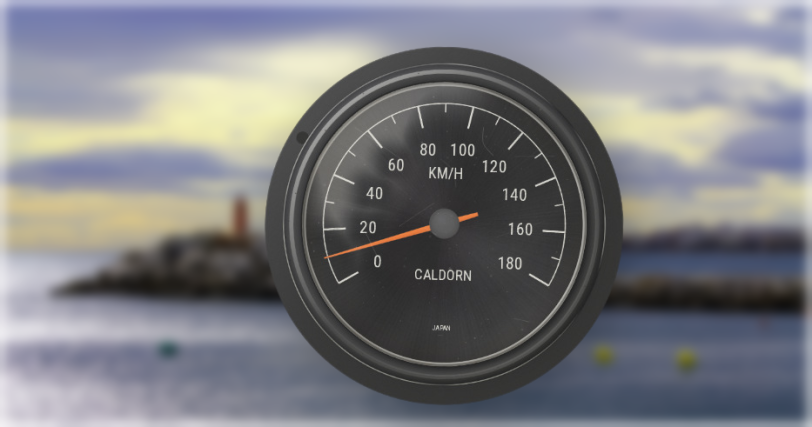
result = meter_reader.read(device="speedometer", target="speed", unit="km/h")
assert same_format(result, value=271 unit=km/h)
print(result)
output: value=10 unit=km/h
